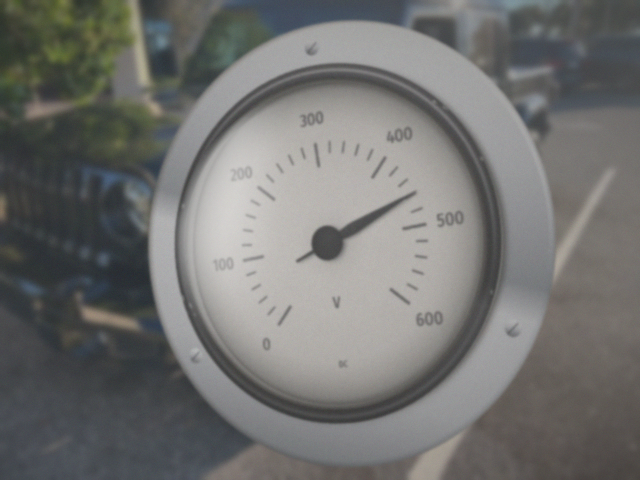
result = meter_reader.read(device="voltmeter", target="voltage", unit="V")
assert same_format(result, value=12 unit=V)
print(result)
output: value=460 unit=V
